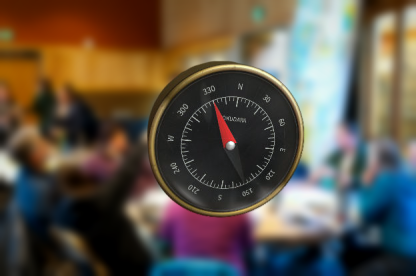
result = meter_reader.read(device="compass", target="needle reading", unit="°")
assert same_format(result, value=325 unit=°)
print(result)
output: value=330 unit=°
